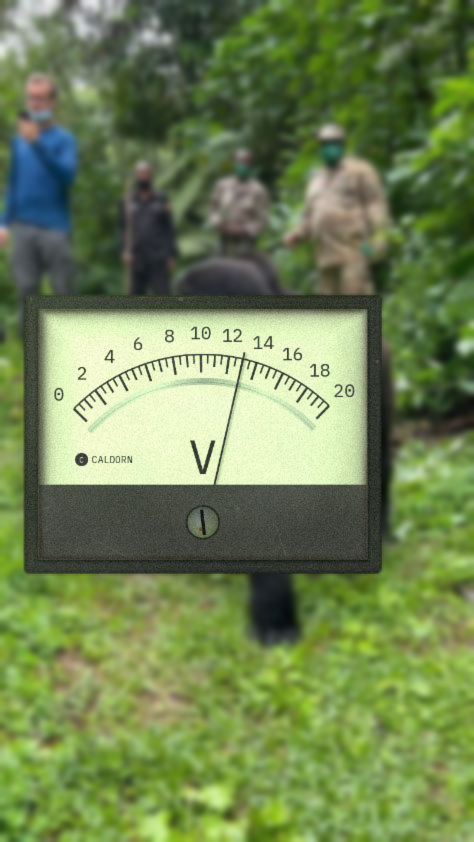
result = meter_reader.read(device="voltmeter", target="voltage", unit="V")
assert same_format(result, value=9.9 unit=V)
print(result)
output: value=13 unit=V
